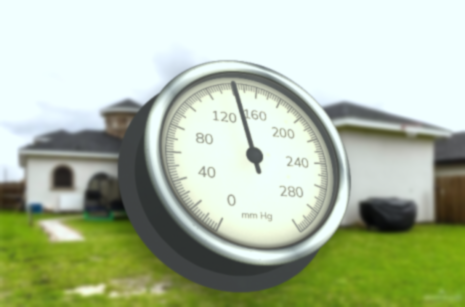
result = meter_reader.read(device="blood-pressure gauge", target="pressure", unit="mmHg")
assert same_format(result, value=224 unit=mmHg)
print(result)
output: value=140 unit=mmHg
